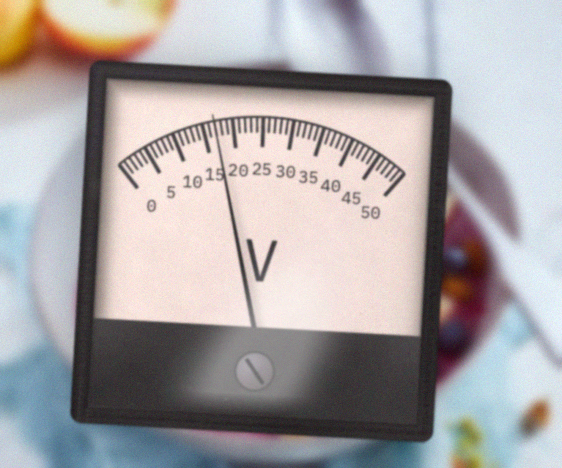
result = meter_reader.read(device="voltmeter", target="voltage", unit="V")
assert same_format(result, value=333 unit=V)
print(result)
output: value=17 unit=V
